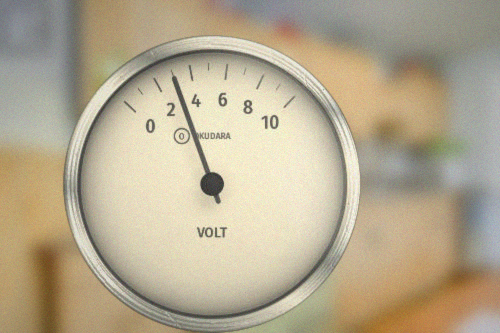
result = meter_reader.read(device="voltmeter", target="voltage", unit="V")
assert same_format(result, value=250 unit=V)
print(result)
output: value=3 unit=V
